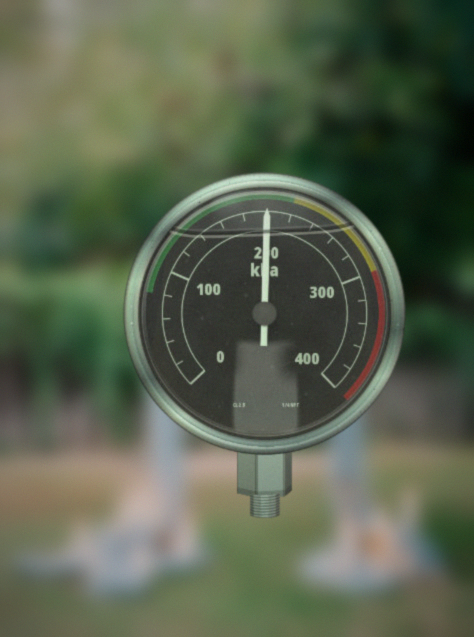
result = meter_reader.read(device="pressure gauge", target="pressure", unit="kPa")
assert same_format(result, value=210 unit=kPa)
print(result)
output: value=200 unit=kPa
